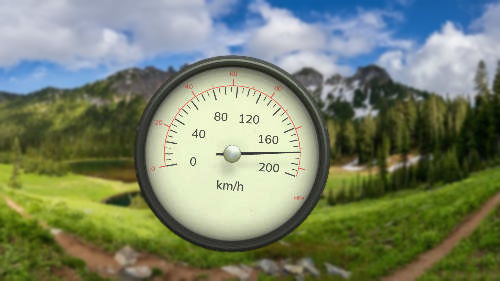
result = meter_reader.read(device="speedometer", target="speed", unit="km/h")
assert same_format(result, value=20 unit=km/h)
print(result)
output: value=180 unit=km/h
